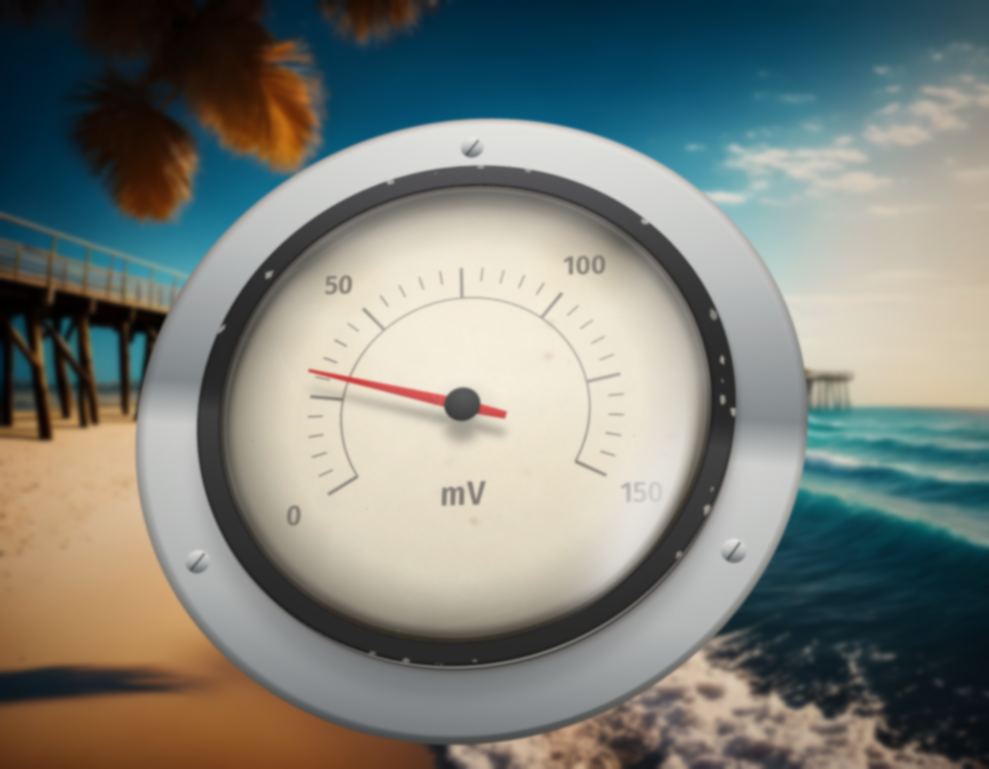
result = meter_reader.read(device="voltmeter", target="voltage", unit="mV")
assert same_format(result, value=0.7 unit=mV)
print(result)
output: value=30 unit=mV
